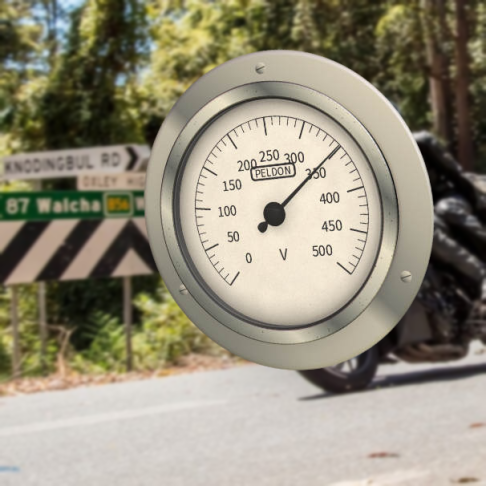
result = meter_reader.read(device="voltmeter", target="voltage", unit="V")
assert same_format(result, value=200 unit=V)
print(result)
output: value=350 unit=V
